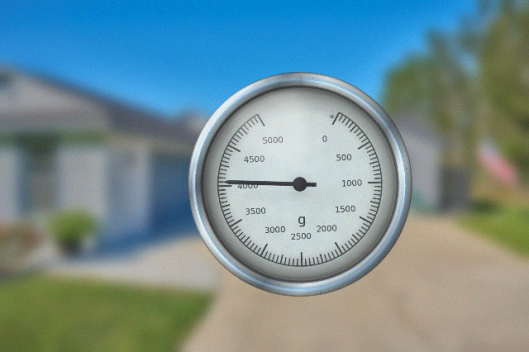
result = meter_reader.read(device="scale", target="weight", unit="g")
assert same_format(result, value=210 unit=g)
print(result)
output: value=4050 unit=g
